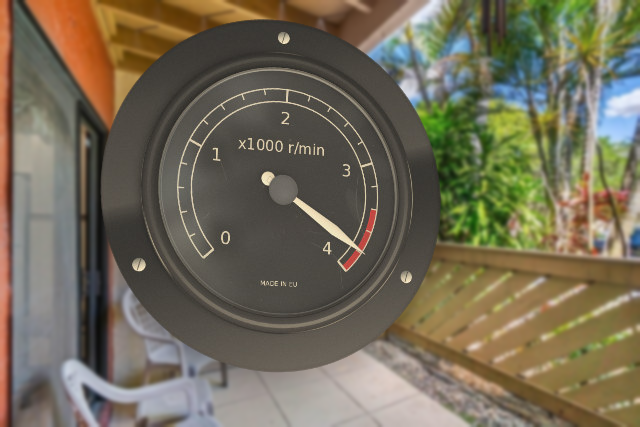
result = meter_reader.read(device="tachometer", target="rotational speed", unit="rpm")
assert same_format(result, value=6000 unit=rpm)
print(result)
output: value=3800 unit=rpm
